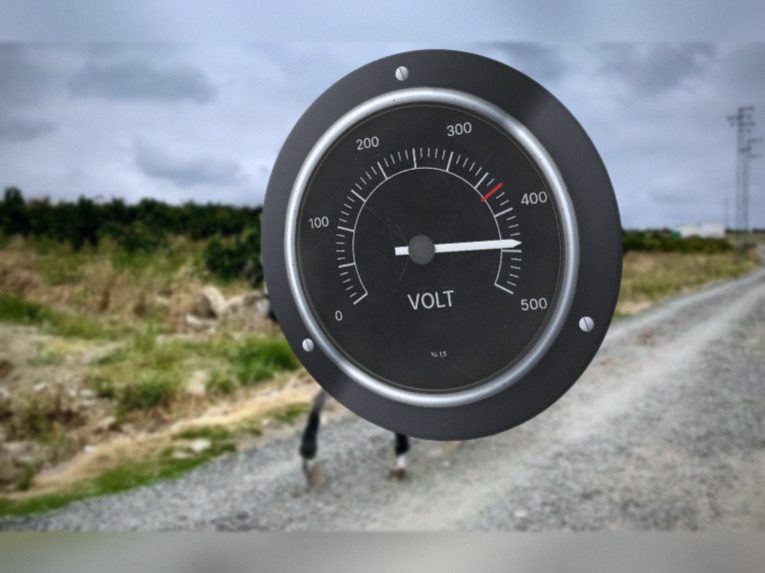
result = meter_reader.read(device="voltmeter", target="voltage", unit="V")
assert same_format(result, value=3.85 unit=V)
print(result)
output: value=440 unit=V
